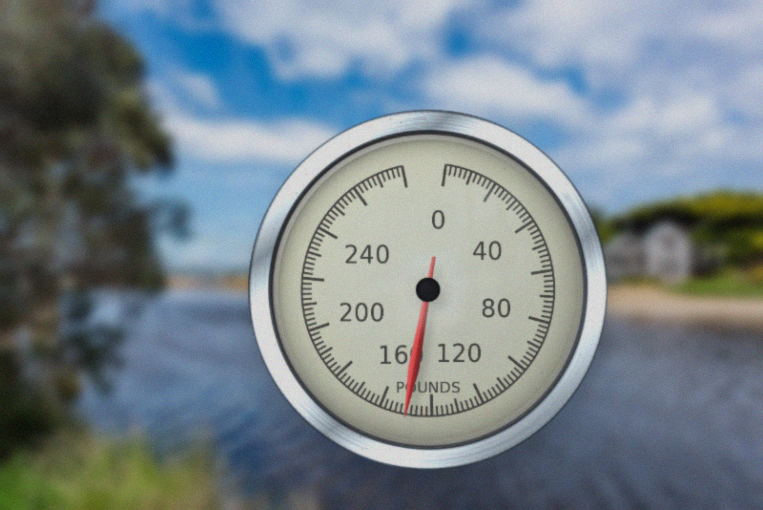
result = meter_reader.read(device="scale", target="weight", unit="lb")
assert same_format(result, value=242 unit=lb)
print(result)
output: value=150 unit=lb
